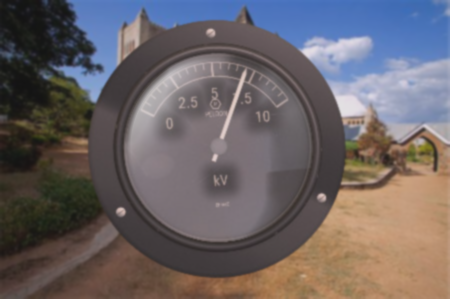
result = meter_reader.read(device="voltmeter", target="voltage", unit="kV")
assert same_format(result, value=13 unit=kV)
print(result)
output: value=7 unit=kV
